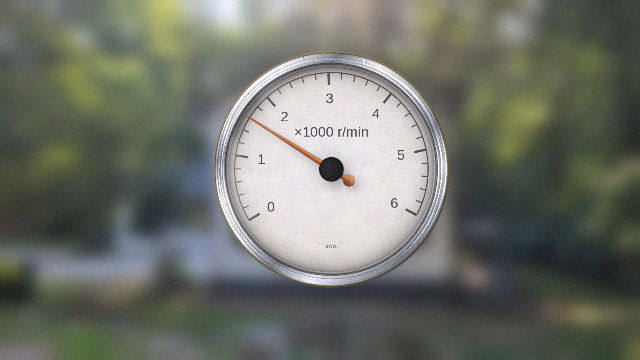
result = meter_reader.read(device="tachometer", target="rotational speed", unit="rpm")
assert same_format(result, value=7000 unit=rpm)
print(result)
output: value=1600 unit=rpm
